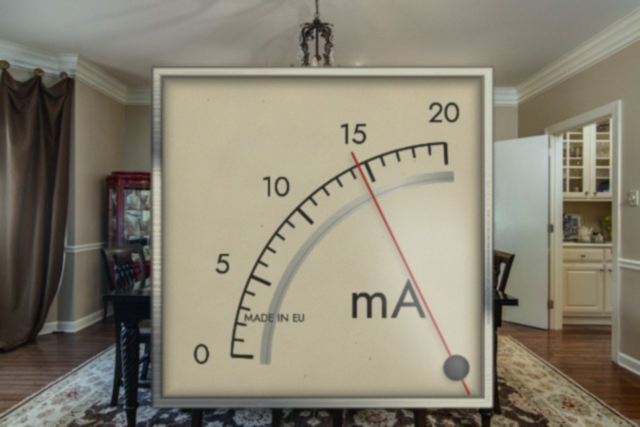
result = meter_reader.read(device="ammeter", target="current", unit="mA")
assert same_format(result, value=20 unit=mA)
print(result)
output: value=14.5 unit=mA
